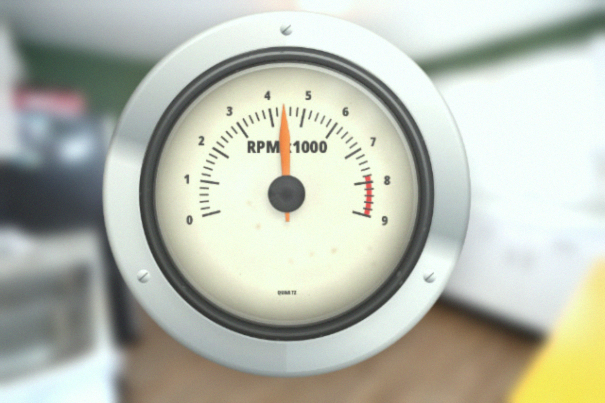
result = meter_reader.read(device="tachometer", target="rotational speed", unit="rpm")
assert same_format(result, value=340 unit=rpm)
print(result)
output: value=4400 unit=rpm
